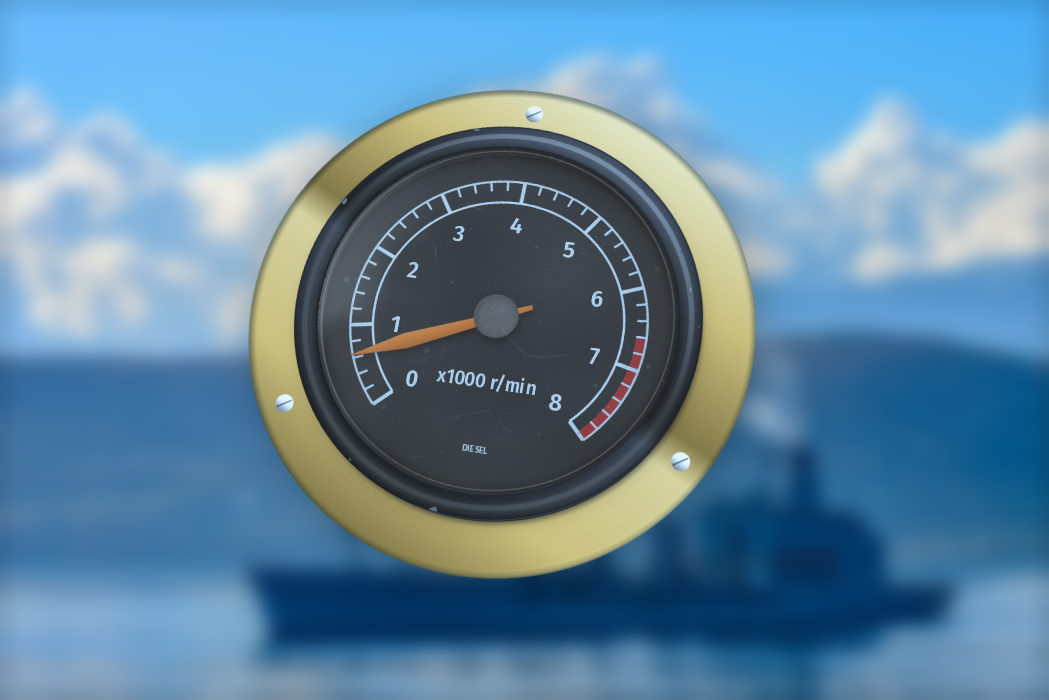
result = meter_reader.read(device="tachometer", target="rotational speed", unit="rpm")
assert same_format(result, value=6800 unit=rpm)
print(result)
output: value=600 unit=rpm
